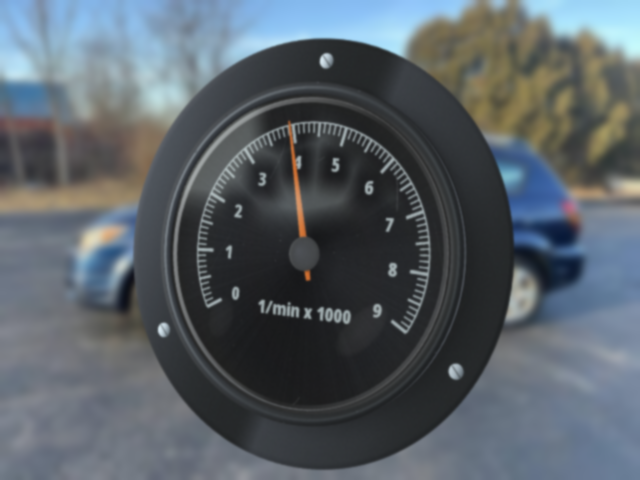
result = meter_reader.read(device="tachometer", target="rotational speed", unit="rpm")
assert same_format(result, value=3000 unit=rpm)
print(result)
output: value=4000 unit=rpm
